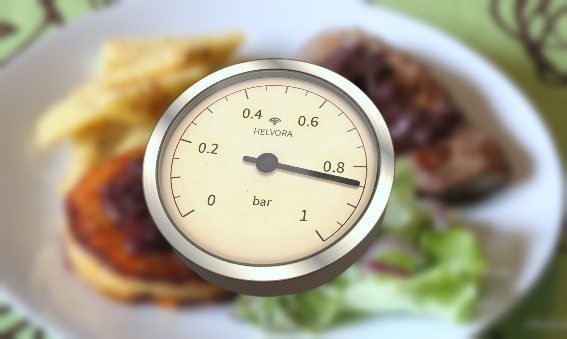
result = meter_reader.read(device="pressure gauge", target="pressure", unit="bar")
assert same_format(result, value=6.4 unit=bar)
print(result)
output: value=0.85 unit=bar
